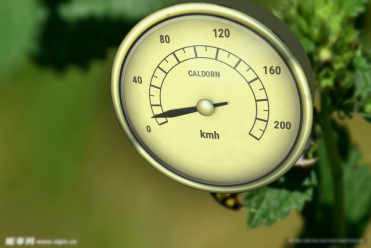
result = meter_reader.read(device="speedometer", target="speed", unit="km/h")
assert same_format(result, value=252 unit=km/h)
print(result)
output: value=10 unit=km/h
